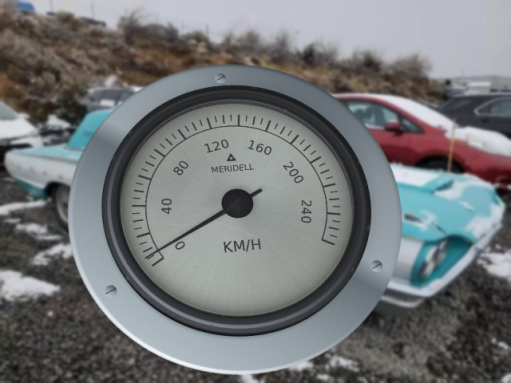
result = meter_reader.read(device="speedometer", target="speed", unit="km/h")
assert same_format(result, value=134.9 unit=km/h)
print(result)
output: value=5 unit=km/h
